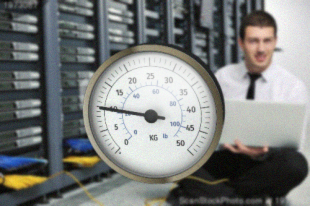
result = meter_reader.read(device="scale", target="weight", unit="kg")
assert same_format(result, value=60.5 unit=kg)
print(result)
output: value=10 unit=kg
